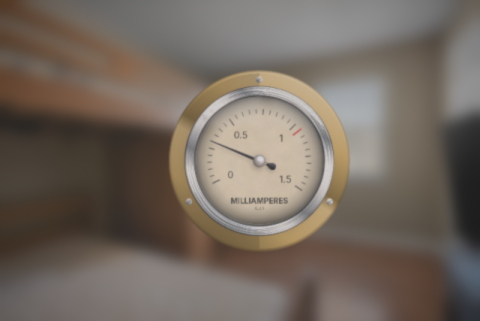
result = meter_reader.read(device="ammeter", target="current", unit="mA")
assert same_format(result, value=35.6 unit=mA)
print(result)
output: value=0.3 unit=mA
